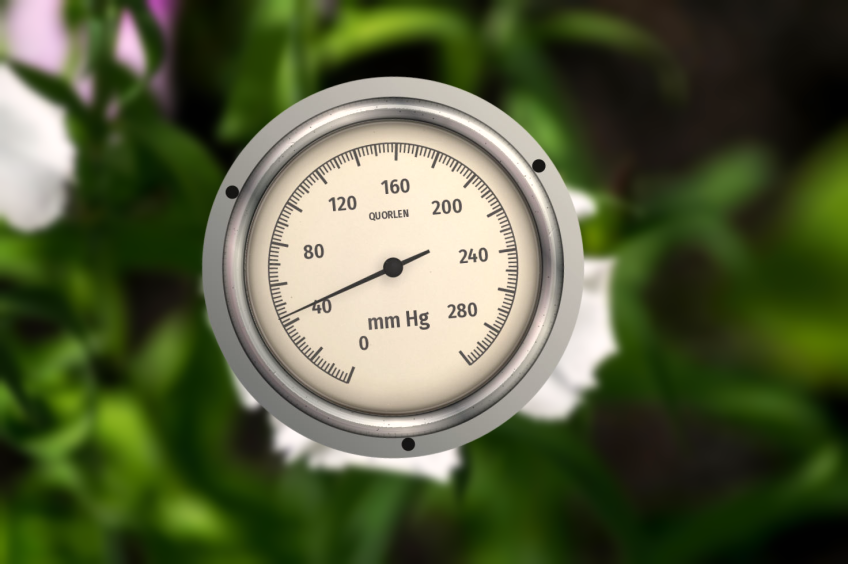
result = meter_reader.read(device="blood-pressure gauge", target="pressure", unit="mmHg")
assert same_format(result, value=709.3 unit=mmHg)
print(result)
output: value=44 unit=mmHg
